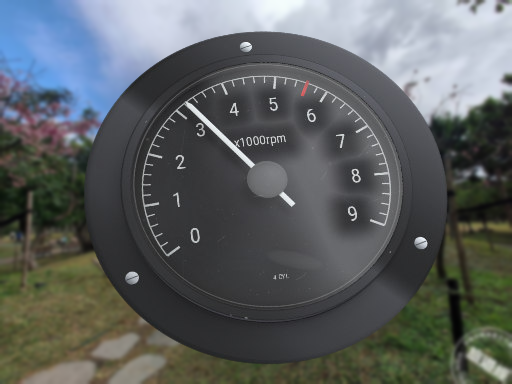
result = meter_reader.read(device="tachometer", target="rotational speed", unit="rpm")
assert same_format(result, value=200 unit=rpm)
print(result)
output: value=3200 unit=rpm
